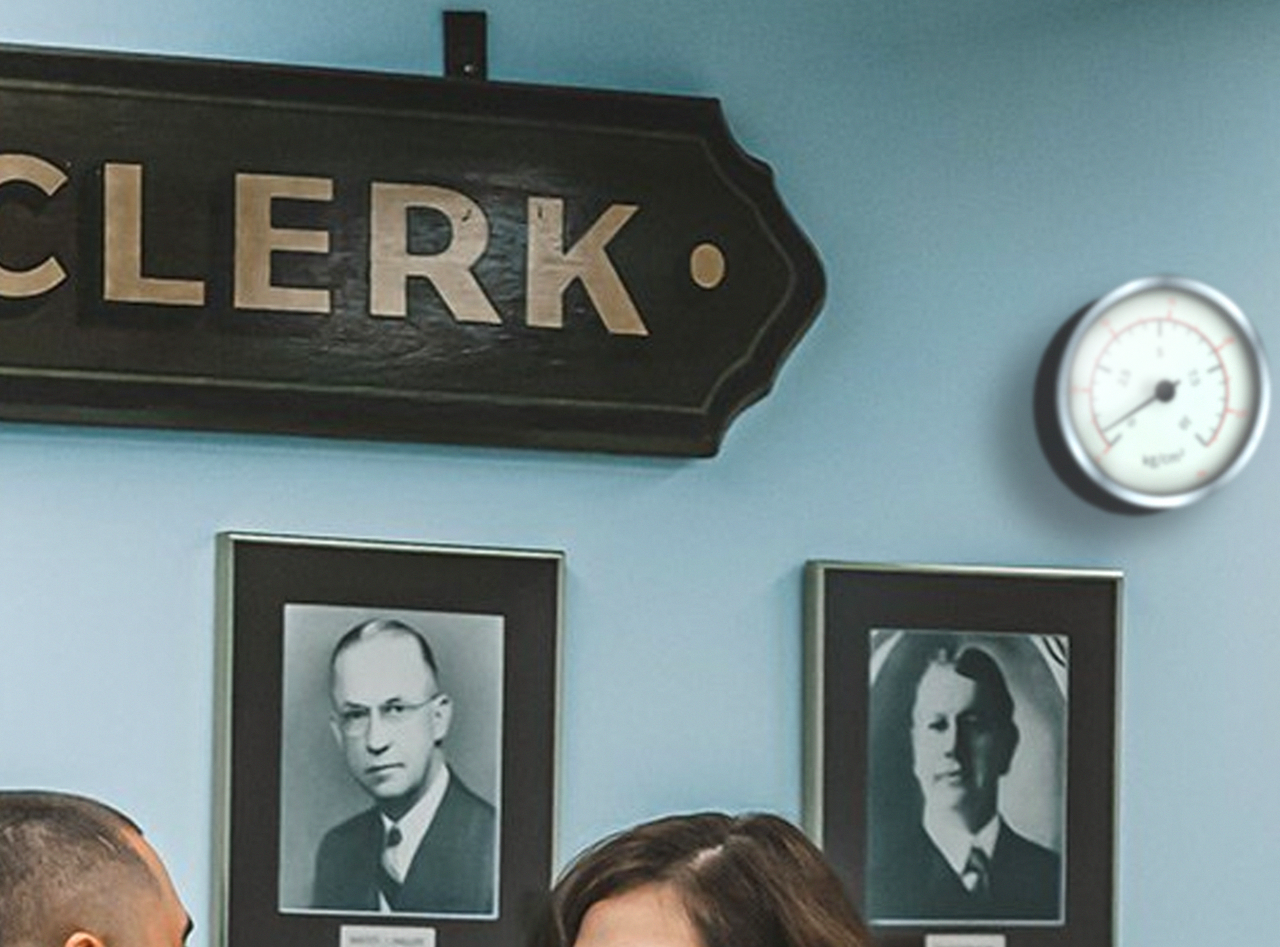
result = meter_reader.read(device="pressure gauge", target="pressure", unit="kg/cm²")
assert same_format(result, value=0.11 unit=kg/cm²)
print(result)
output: value=0.5 unit=kg/cm²
